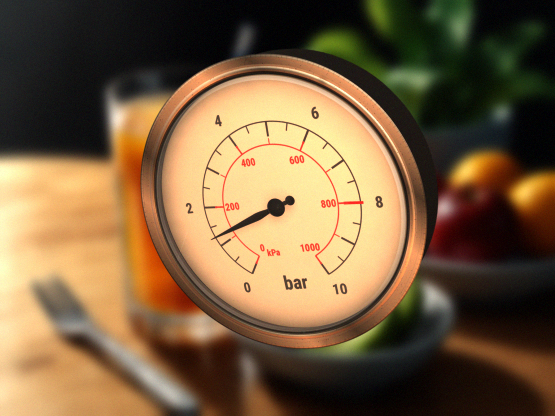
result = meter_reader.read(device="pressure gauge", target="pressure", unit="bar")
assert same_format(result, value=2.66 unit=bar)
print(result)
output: value=1.25 unit=bar
